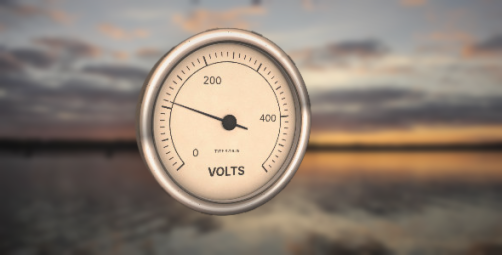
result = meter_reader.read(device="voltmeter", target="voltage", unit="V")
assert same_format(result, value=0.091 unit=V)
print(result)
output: value=110 unit=V
